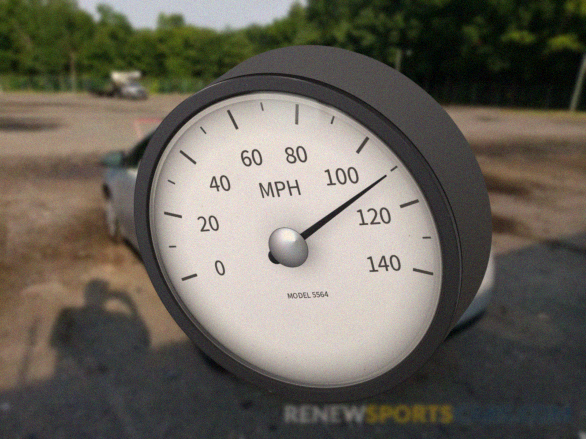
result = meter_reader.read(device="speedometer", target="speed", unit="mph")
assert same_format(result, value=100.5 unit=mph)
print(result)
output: value=110 unit=mph
